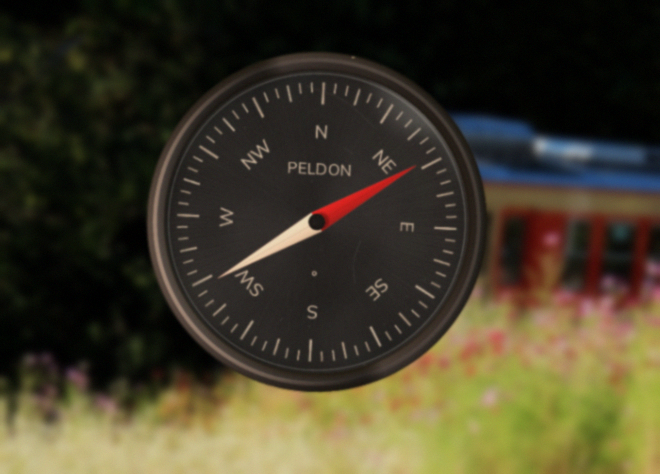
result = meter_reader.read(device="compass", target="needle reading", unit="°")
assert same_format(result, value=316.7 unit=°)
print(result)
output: value=57.5 unit=°
